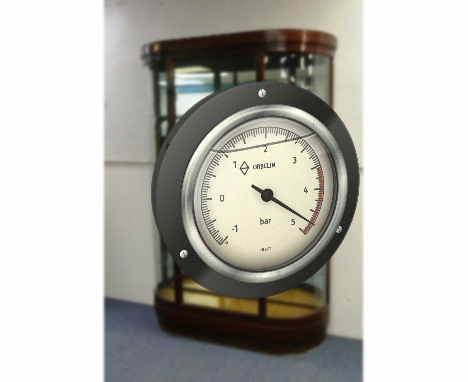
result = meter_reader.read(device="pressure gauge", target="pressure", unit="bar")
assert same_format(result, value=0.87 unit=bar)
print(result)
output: value=4.75 unit=bar
